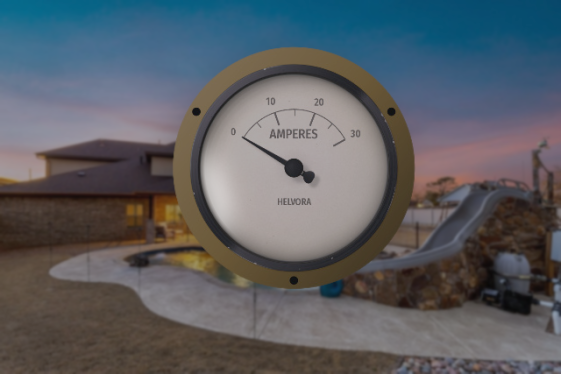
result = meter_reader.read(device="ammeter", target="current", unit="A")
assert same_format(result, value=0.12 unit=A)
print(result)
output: value=0 unit=A
